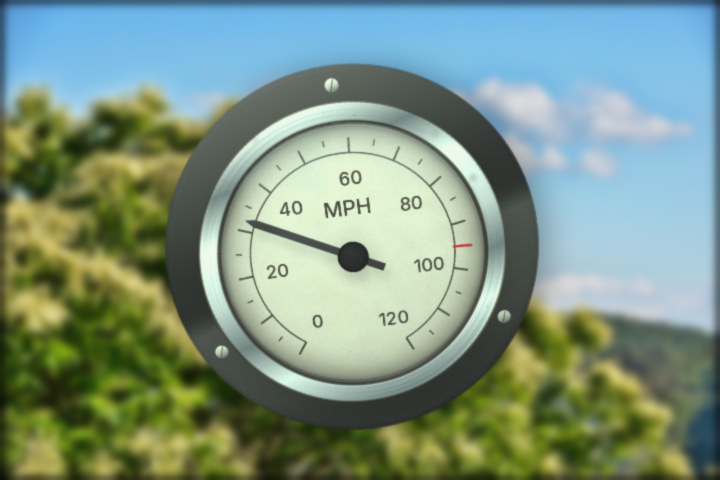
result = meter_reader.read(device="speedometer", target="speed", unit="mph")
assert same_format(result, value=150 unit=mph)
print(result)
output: value=32.5 unit=mph
